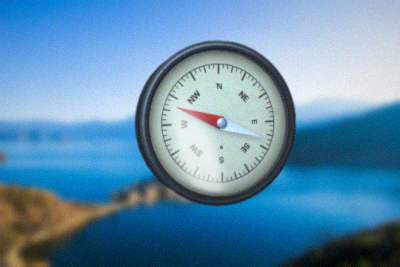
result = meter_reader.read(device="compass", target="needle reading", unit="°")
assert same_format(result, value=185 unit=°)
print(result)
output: value=290 unit=°
